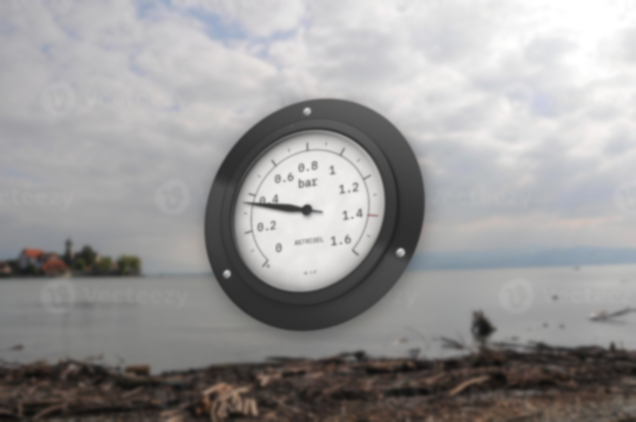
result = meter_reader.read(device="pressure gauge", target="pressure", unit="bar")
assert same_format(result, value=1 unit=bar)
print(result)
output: value=0.35 unit=bar
